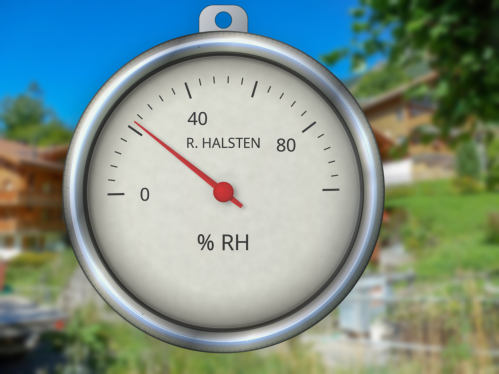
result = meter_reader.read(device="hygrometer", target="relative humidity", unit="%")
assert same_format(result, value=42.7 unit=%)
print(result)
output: value=22 unit=%
